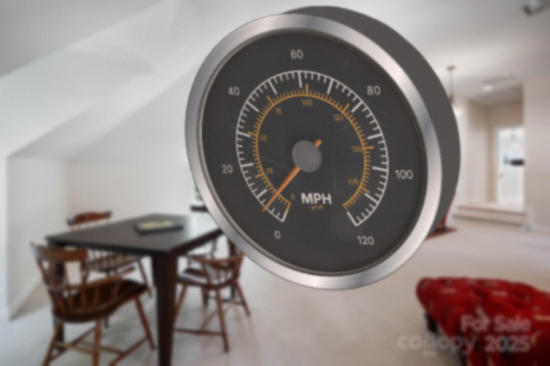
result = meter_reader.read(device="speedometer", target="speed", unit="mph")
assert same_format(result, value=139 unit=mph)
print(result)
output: value=6 unit=mph
